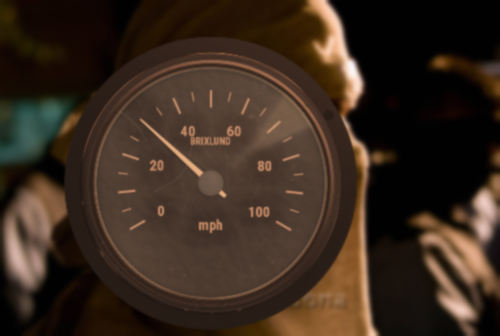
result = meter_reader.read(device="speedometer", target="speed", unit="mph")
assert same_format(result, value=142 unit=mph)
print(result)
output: value=30 unit=mph
